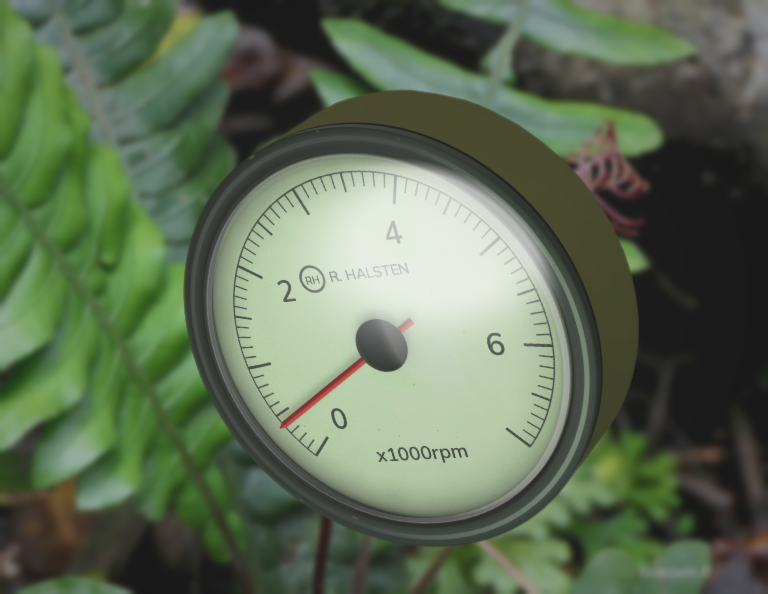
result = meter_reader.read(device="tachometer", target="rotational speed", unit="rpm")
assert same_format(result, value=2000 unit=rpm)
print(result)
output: value=400 unit=rpm
